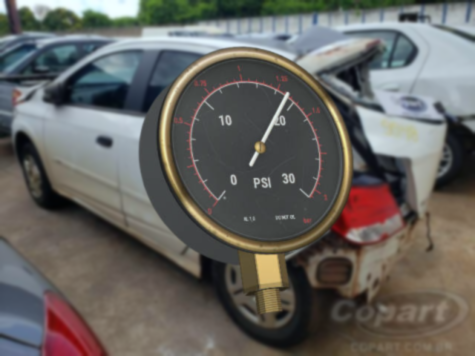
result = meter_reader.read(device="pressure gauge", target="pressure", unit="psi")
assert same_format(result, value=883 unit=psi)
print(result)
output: value=19 unit=psi
